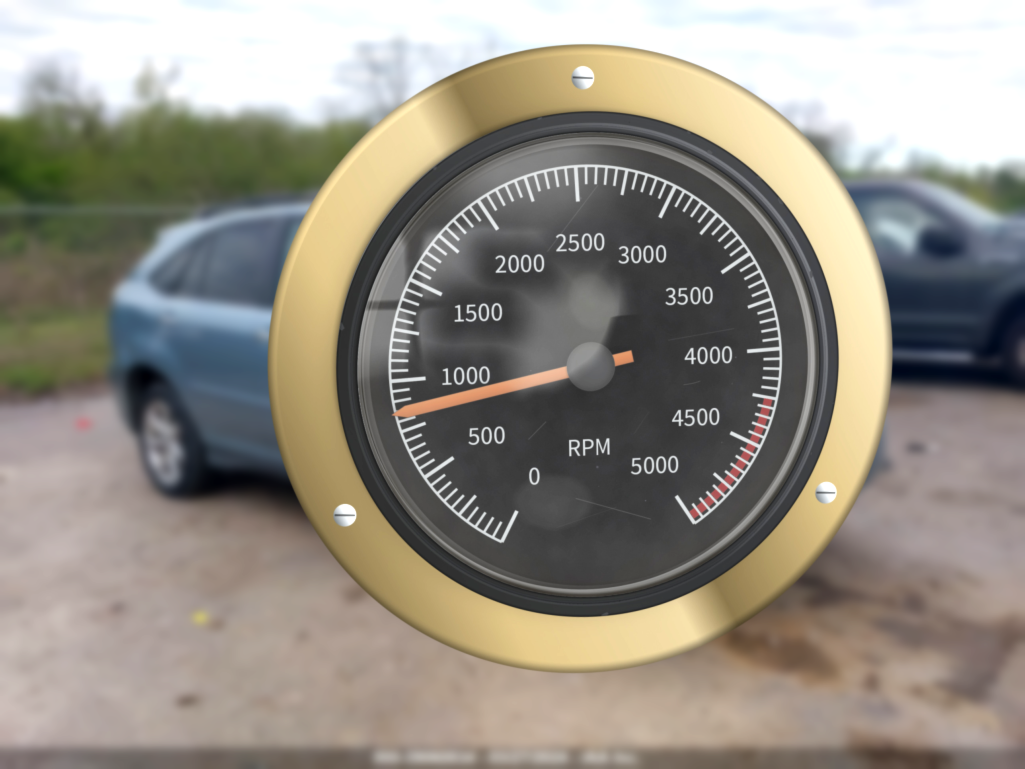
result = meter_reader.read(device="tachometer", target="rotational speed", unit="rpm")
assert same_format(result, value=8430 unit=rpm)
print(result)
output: value=850 unit=rpm
